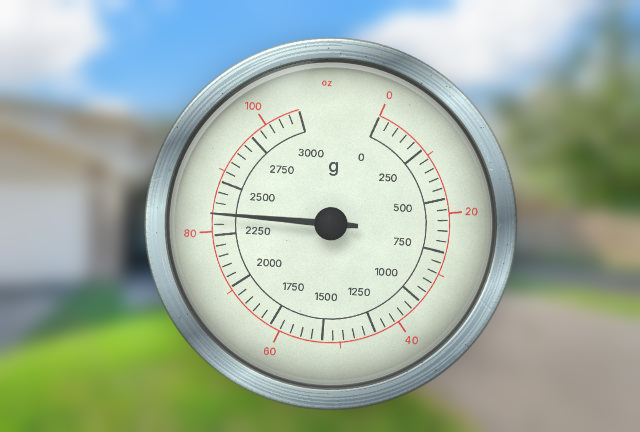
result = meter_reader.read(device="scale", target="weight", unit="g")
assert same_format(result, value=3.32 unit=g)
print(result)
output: value=2350 unit=g
